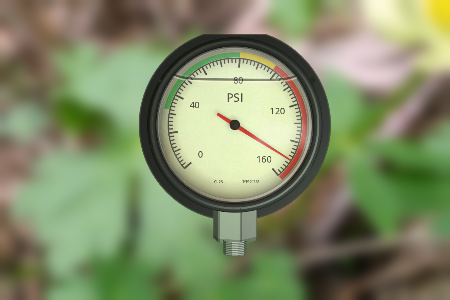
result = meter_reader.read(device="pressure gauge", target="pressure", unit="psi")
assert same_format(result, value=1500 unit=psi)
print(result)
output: value=150 unit=psi
